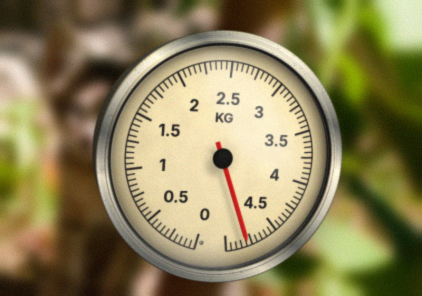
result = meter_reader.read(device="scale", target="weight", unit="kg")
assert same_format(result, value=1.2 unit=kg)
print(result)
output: value=4.8 unit=kg
